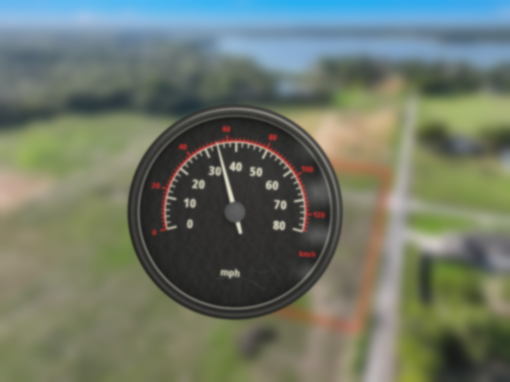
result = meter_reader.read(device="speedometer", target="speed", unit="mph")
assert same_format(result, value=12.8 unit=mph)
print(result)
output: value=34 unit=mph
